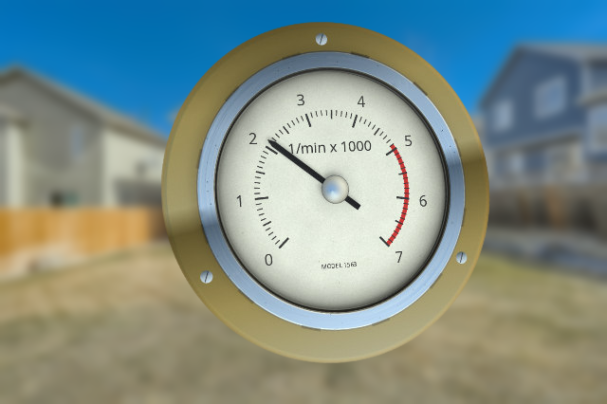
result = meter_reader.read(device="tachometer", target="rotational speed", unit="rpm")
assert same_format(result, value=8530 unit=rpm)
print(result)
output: value=2100 unit=rpm
